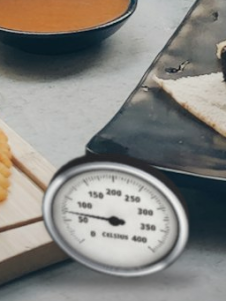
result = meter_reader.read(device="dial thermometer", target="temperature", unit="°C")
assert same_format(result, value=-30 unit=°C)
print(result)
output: value=75 unit=°C
